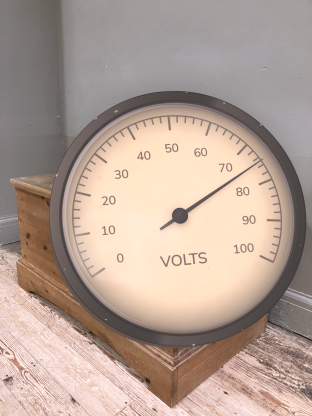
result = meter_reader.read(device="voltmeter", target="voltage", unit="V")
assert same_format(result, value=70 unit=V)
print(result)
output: value=75 unit=V
